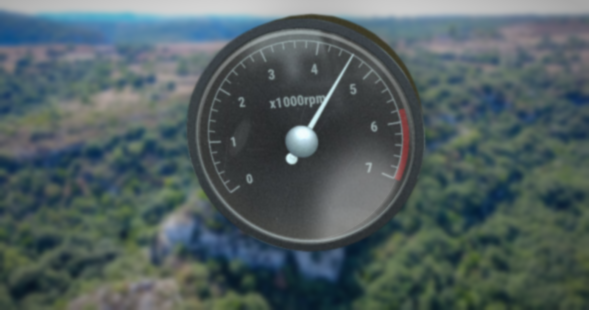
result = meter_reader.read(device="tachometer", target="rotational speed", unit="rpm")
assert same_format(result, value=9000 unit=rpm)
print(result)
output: value=4600 unit=rpm
